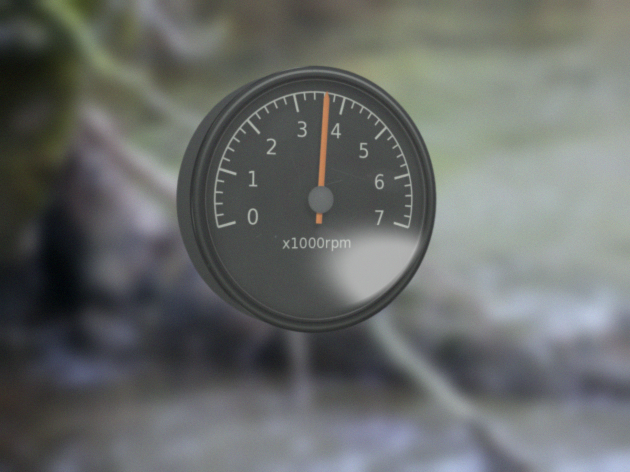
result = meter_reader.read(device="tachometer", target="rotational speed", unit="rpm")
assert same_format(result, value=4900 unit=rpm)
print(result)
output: value=3600 unit=rpm
